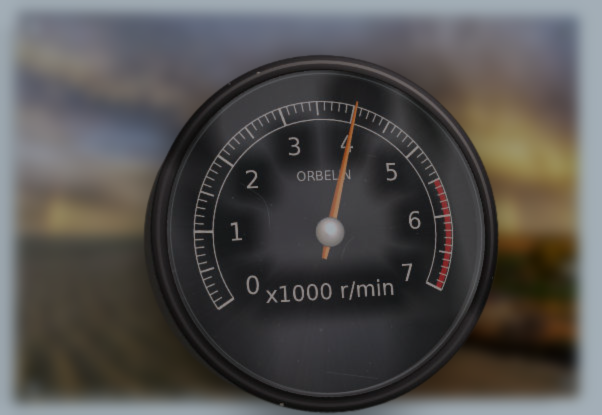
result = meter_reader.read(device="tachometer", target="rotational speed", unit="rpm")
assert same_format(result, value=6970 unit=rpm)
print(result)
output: value=4000 unit=rpm
